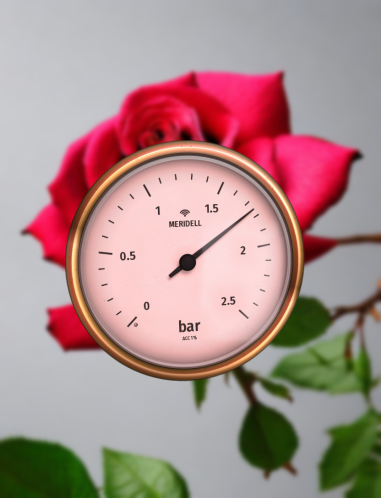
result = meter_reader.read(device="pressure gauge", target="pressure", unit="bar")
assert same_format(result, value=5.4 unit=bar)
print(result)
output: value=1.75 unit=bar
